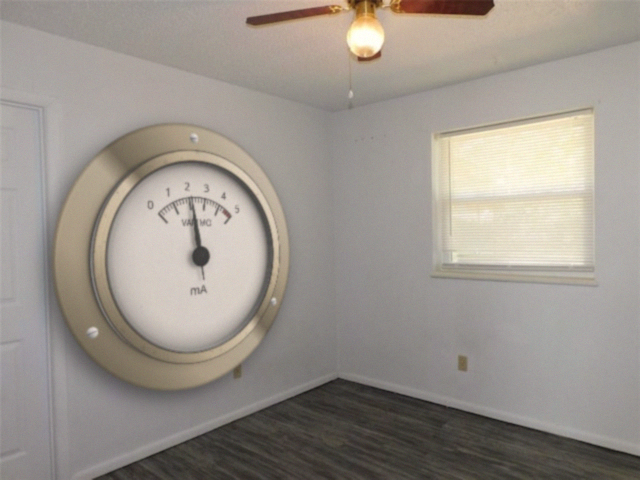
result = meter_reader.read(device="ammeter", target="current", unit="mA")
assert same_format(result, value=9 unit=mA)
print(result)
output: value=2 unit=mA
